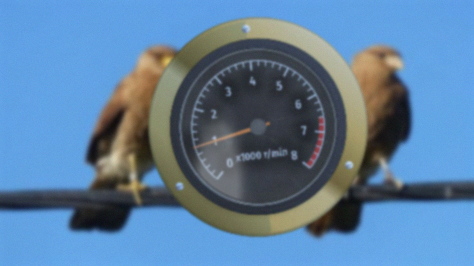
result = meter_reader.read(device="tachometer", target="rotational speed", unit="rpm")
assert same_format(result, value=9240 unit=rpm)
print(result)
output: value=1000 unit=rpm
